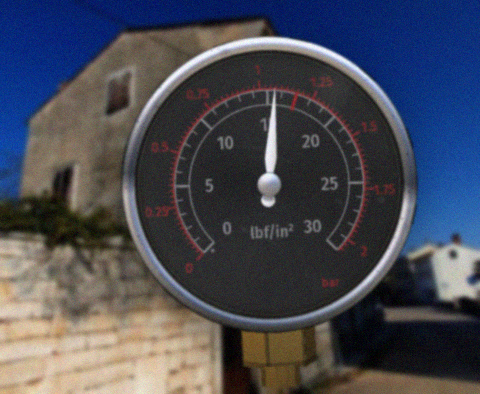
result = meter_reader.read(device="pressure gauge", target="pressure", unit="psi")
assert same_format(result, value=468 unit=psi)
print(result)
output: value=15.5 unit=psi
